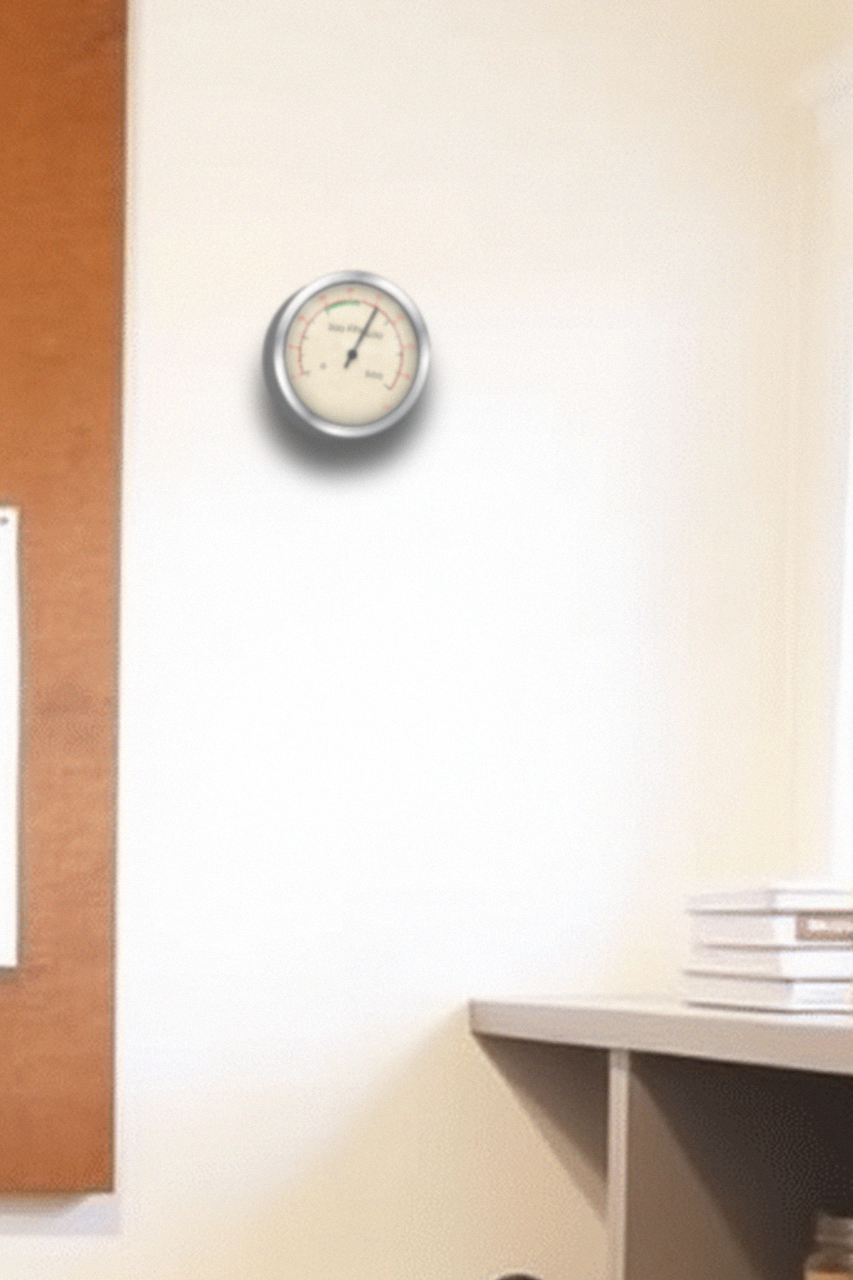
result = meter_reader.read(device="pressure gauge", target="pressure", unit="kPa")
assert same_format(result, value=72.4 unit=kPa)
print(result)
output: value=350 unit=kPa
